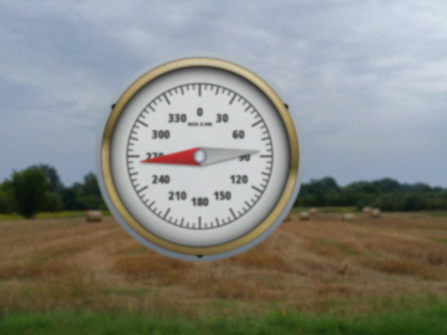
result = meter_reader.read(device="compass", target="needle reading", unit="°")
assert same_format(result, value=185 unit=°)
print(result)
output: value=265 unit=°
